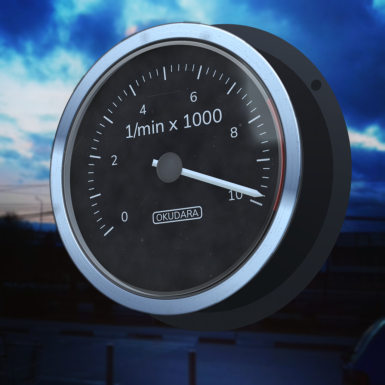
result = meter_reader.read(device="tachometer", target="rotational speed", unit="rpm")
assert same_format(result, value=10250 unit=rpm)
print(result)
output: value=9800 unit=rpm
